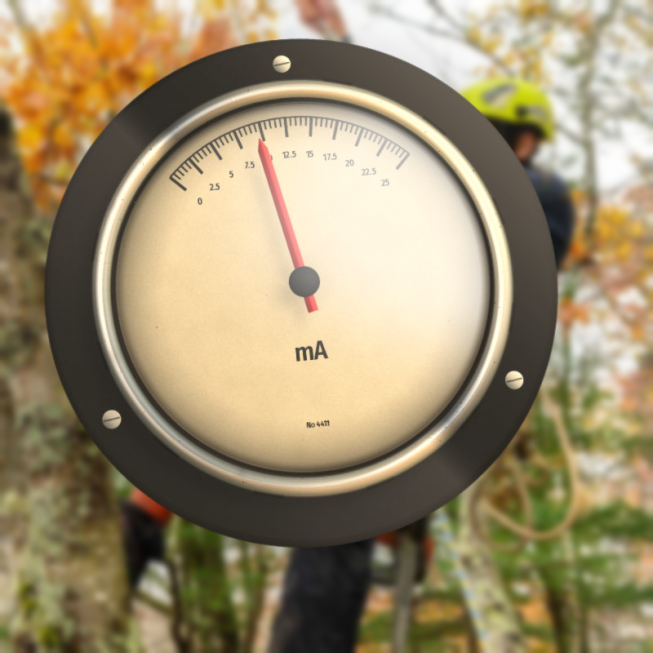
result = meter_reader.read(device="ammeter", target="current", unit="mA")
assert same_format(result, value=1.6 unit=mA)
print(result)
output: value=9.5 unit=mA
